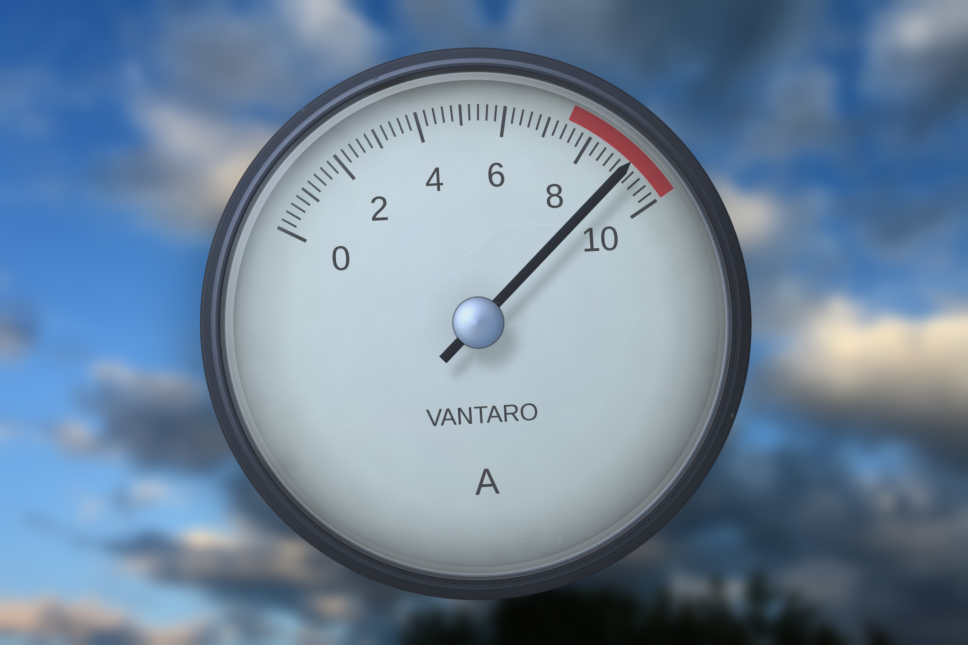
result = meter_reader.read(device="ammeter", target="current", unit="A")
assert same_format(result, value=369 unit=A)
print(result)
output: value=9 unit=A
